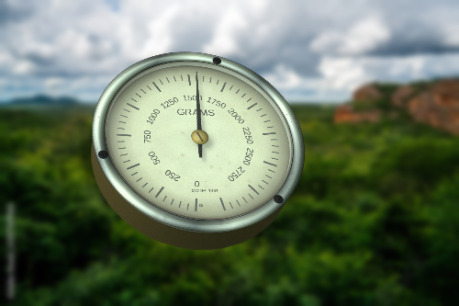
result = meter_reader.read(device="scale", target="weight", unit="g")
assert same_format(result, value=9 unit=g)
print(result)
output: value=1550 unit=g
